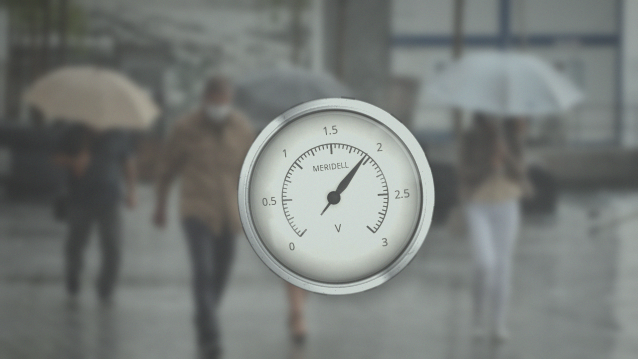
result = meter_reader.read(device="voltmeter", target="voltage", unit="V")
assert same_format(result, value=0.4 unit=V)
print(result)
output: value=1.95 unit=V
